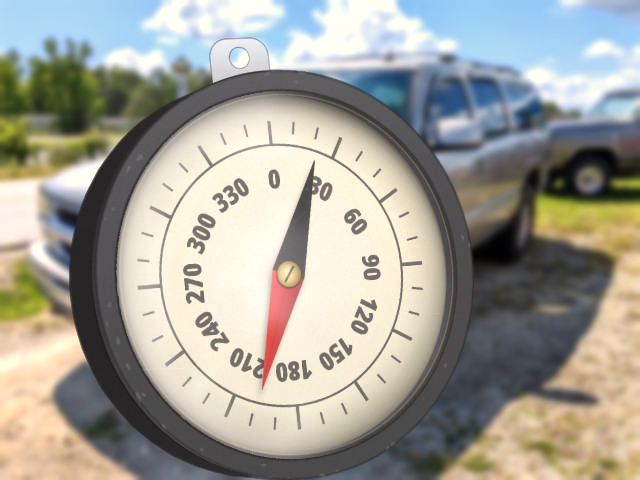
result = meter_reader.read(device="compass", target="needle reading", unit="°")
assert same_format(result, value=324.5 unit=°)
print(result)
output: value=200 unit=°
